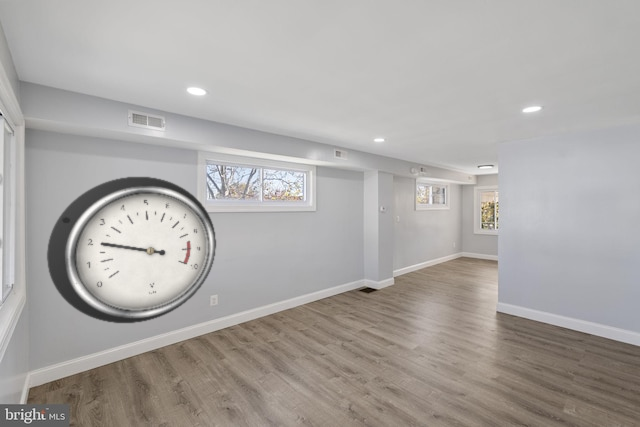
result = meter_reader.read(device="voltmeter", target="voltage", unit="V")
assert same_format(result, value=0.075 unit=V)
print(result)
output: value=2 unit=V
